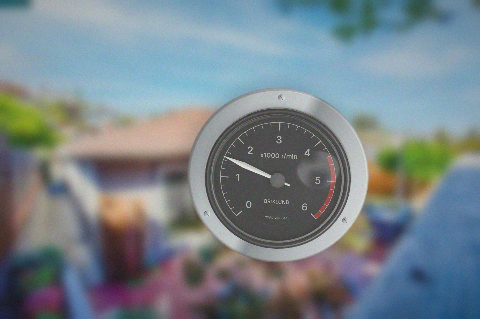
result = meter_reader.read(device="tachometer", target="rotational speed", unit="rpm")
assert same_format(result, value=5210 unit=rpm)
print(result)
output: value=1500 unit=rpm
